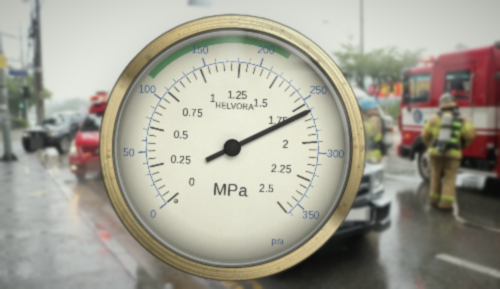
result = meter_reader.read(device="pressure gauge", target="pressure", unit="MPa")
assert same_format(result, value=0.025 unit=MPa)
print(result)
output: value=1.8 unit=MPa
